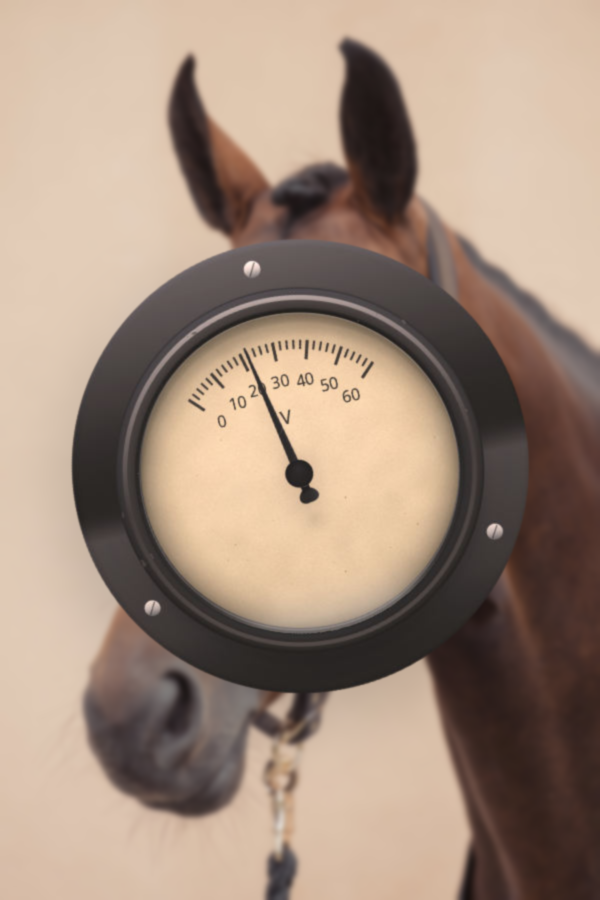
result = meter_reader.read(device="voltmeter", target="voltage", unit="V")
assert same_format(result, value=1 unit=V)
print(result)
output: value=22 unit=V
